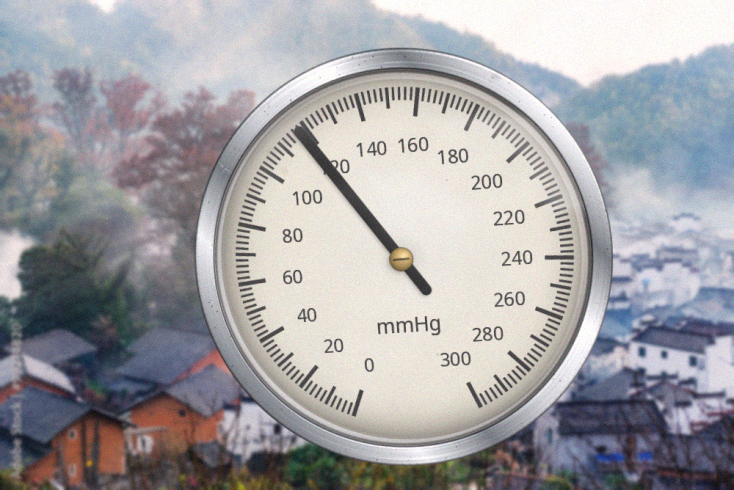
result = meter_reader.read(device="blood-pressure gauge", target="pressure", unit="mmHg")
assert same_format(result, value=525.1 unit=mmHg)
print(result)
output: value=118 unit=mmHg
